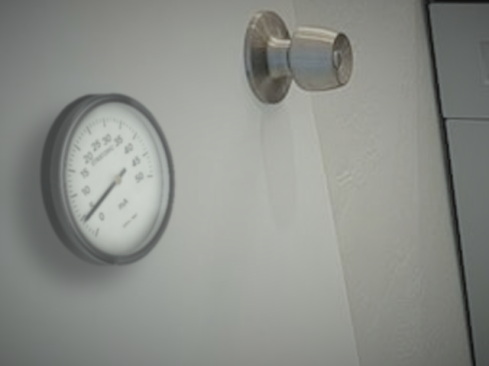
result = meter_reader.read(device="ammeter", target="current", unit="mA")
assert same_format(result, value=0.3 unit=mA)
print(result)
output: value=5 unit=mA
